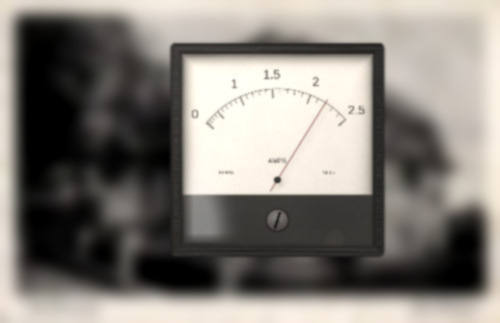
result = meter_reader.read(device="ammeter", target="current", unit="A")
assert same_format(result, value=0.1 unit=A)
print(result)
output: value=2.2 unit=A
